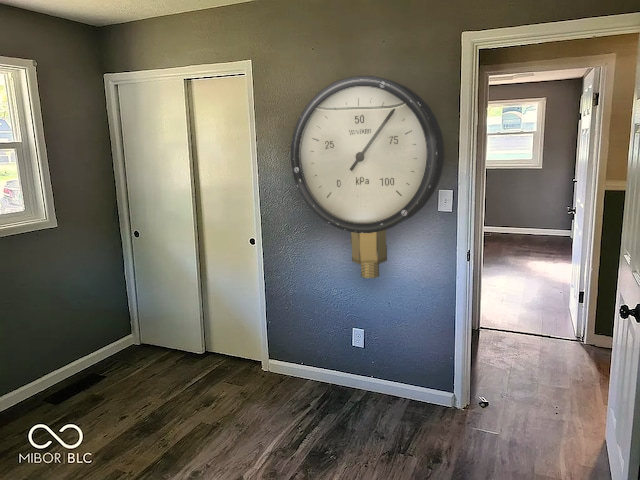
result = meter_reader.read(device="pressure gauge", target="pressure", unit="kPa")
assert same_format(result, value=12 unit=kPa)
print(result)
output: value=65 unit=kPa
